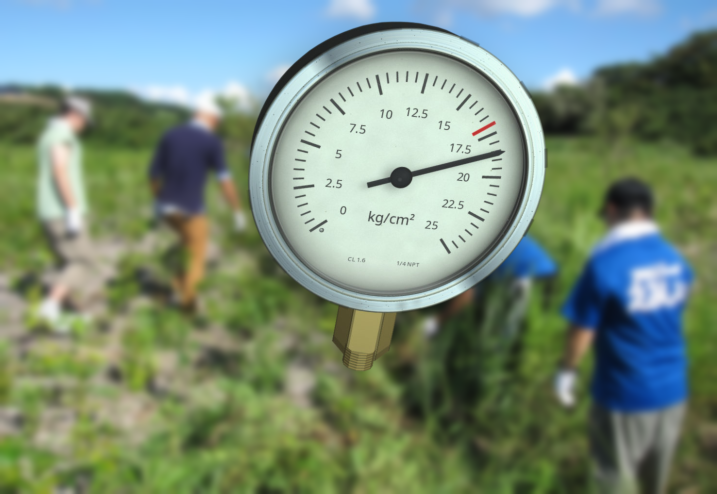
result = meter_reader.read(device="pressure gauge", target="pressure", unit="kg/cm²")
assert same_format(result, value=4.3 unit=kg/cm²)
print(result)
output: value=18.5 unit=kg/cm²
